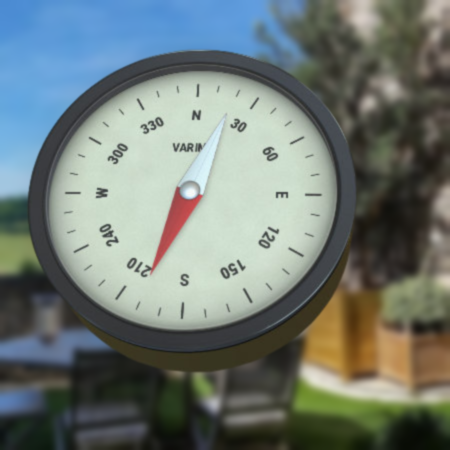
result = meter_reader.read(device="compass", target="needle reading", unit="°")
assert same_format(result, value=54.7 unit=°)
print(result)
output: value=200 unit=°
